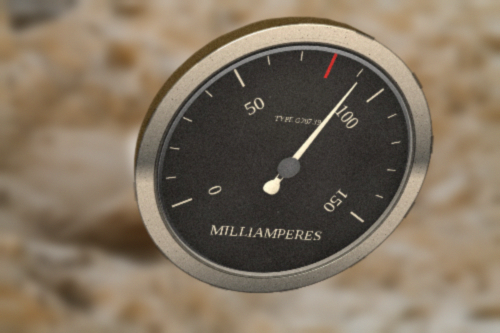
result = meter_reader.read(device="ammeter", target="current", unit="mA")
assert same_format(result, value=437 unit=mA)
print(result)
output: value=90 unit=mA
